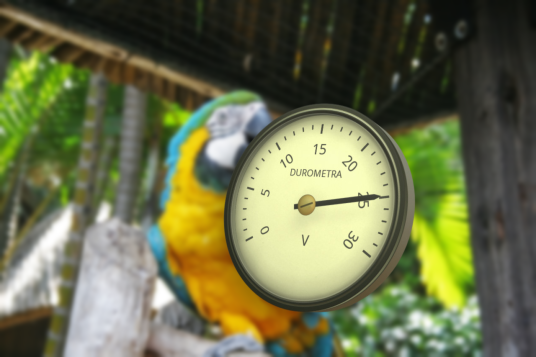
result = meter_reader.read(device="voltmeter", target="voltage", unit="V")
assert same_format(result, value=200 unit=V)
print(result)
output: value=25 unit=V
